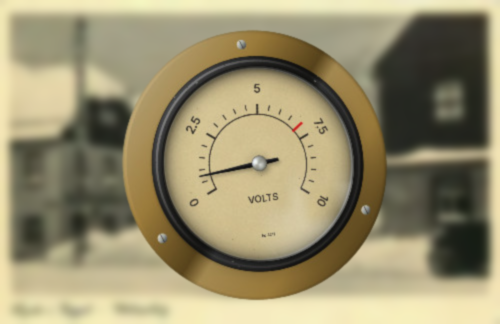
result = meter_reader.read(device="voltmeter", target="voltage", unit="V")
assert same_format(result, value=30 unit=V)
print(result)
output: value=0.75 unit=V
